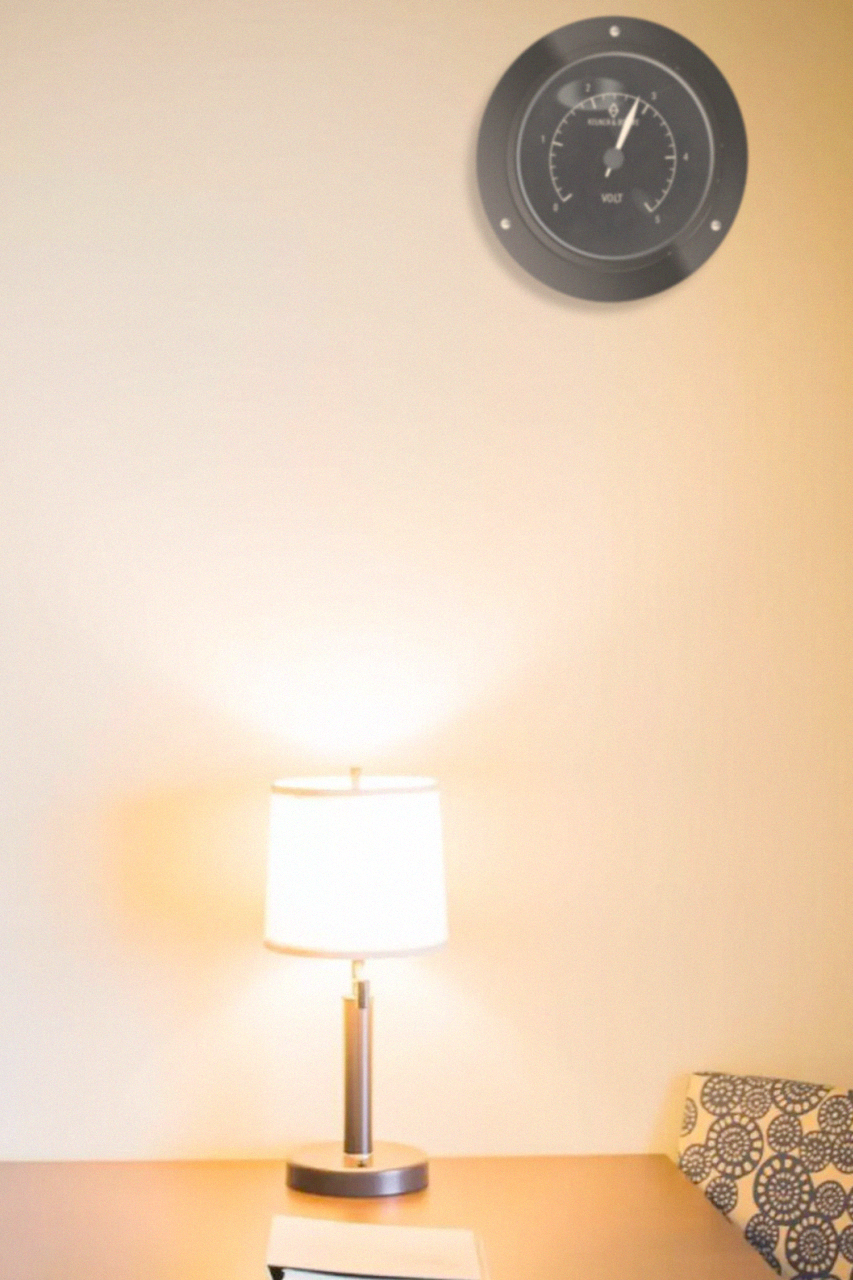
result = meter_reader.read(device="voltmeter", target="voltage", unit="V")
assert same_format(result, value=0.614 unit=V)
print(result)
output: value=2.8 unit=V
